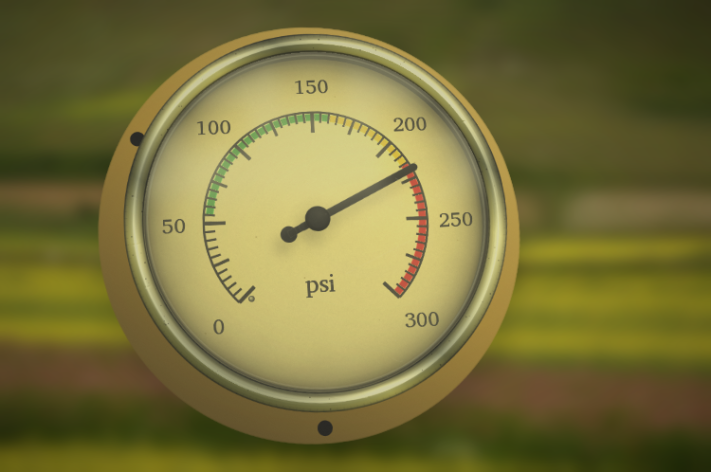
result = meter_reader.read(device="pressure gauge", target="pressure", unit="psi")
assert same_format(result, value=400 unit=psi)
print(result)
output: value=220 unit=psi
